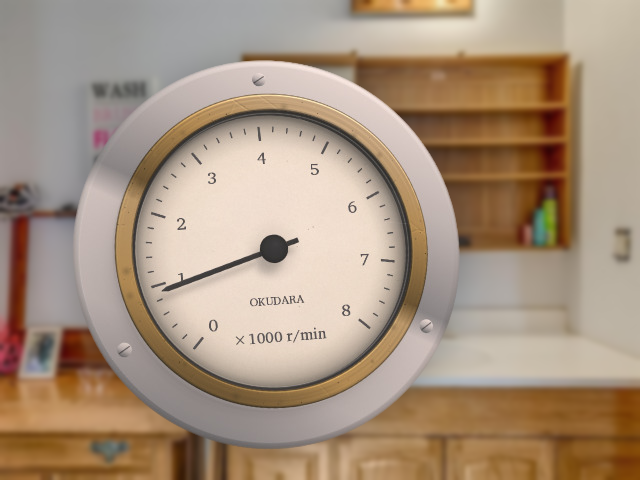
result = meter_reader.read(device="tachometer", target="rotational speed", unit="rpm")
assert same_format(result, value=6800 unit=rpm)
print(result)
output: value=900 unit=rpm
